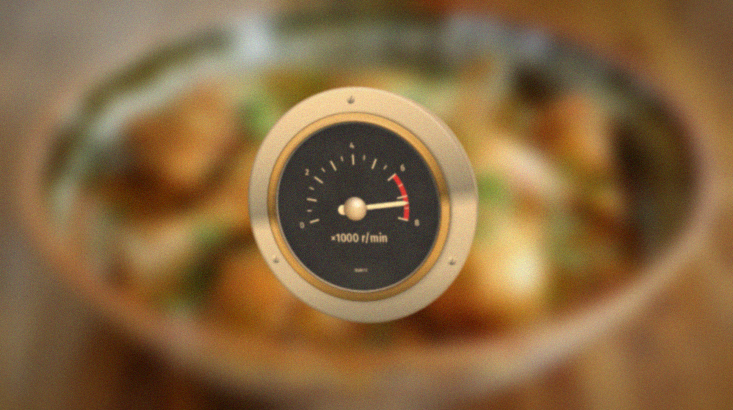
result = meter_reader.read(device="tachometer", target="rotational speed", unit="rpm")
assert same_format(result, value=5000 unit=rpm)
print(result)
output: value=7250 unit=rpm
